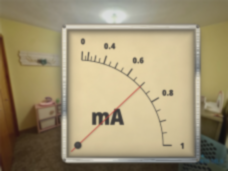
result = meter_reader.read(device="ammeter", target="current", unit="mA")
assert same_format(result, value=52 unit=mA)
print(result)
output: value=0.7 unit=mA
